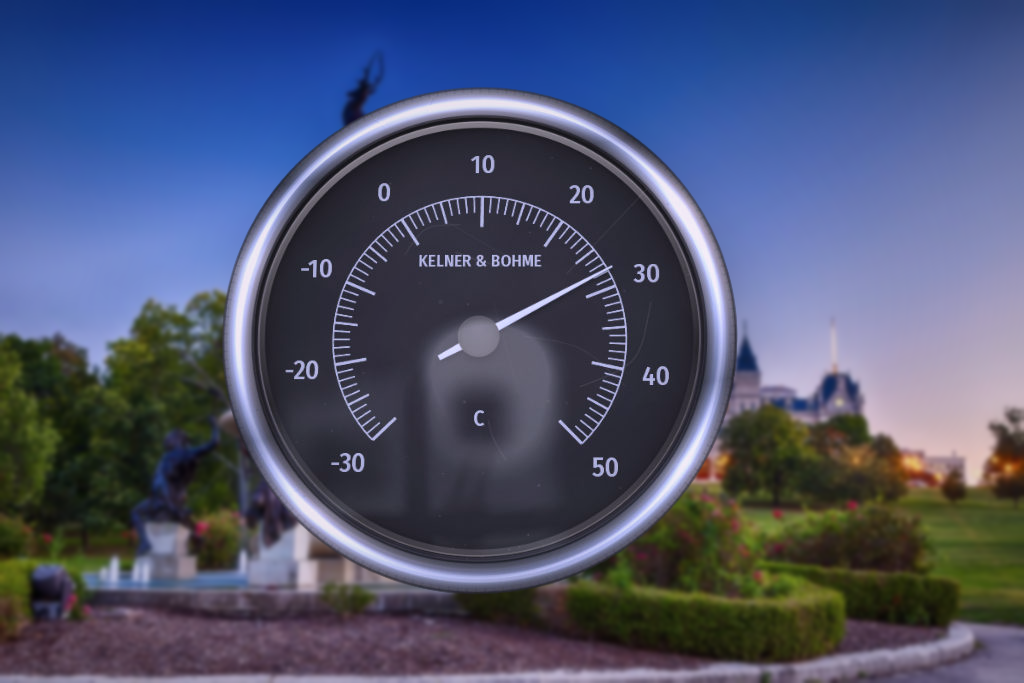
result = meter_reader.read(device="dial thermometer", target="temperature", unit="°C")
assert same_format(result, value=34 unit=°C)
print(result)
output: value=28 unit=°C
